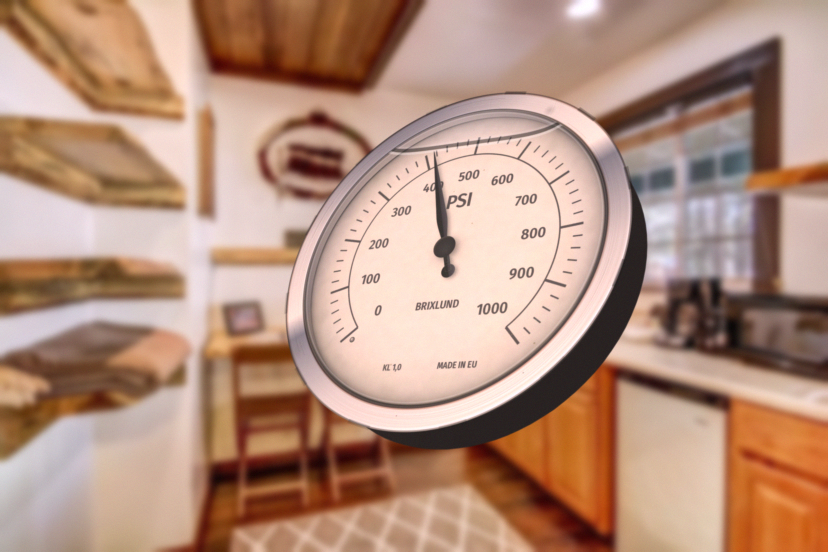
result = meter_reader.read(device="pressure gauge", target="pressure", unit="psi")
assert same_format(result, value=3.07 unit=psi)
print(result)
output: value=420 unit=psi
